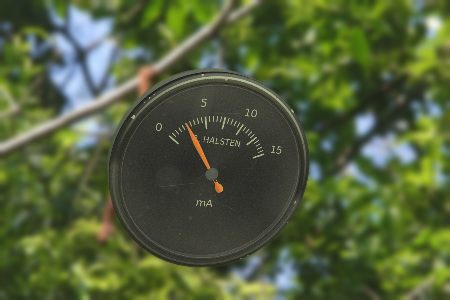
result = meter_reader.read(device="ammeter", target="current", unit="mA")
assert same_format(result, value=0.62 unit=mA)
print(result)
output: value=2.5 unit=mA
